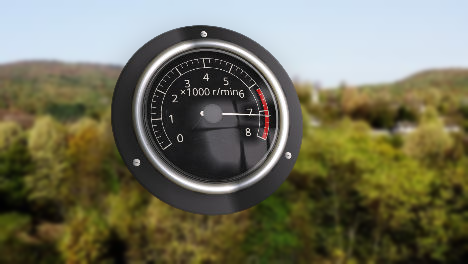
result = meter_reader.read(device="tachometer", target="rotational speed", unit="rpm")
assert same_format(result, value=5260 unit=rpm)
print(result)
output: value=7200 unit=rpm
